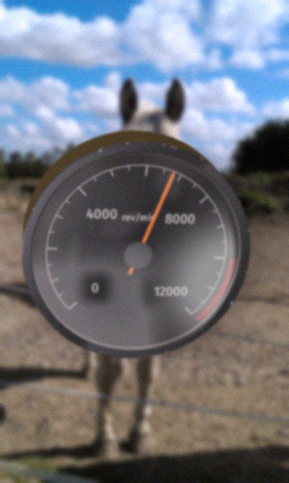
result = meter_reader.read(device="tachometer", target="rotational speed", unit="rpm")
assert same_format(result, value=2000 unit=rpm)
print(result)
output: value=6750 unit=rpm
